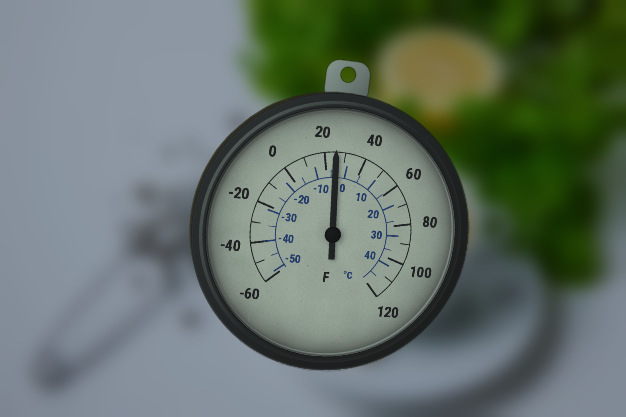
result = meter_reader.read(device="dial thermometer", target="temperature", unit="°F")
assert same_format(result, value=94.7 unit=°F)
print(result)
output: value=25 unit=°F
